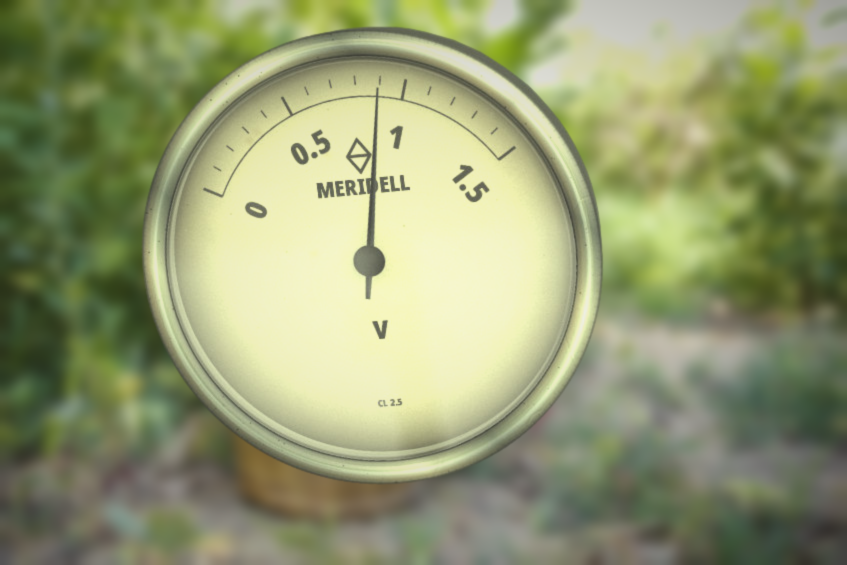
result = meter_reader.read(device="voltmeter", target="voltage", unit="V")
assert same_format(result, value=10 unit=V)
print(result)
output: value=0.9 unit=V
